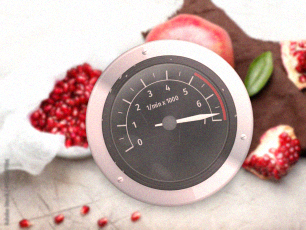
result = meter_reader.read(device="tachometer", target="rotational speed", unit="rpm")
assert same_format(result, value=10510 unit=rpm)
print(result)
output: value=6750 unit=rpm
